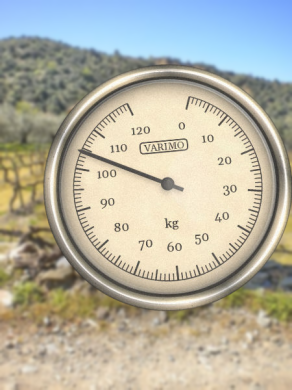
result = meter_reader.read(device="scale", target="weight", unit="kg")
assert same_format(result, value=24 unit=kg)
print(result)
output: value=104 unit=kg
